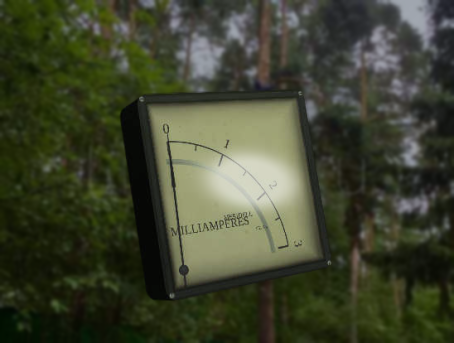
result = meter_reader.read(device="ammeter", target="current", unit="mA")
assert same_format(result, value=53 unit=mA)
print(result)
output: value=0 unit=mA
